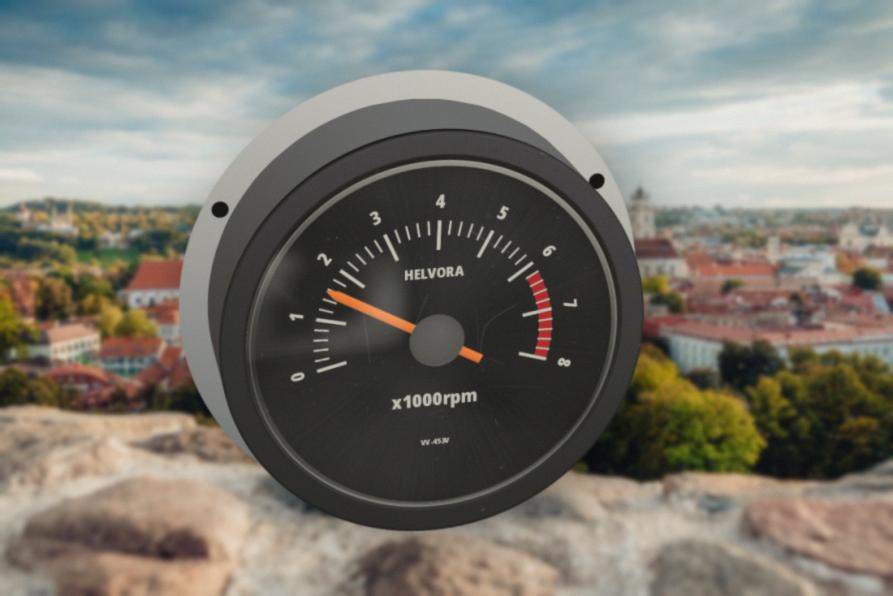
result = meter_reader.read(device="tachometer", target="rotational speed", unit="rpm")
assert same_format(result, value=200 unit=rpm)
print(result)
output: value=1600 unit=rpm
